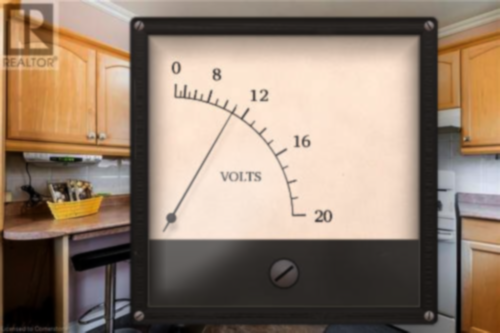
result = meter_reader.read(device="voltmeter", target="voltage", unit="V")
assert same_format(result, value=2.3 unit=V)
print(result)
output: value=11 unit=V
